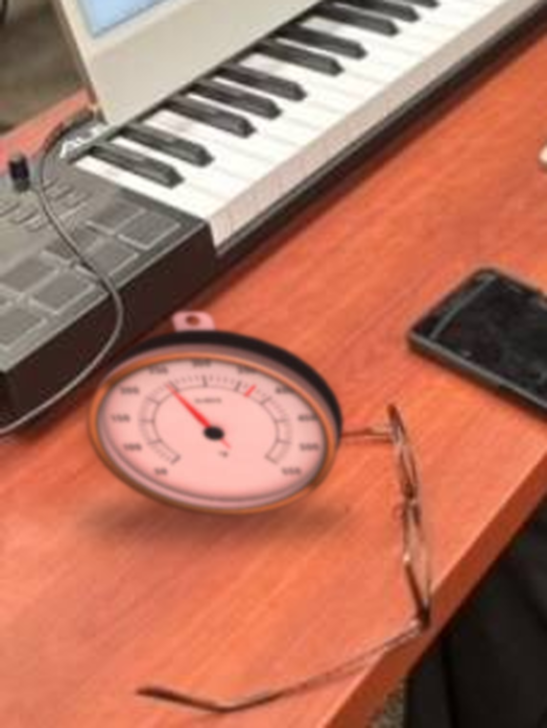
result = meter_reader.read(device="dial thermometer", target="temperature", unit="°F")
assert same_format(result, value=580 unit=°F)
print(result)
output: value=250 unit=°F
